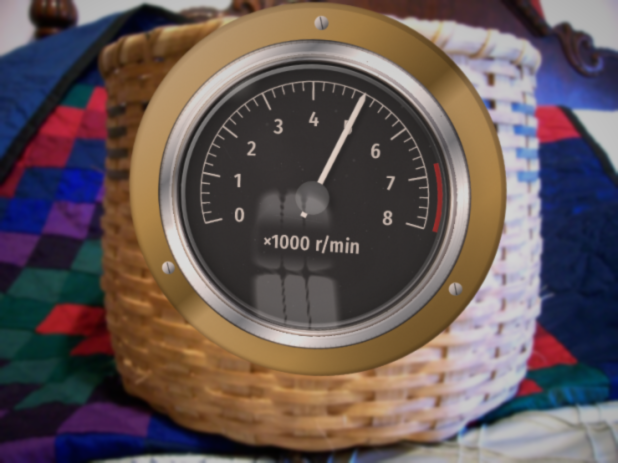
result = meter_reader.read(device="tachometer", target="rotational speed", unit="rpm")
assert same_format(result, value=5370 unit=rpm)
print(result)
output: value=5000 unit=rpm
